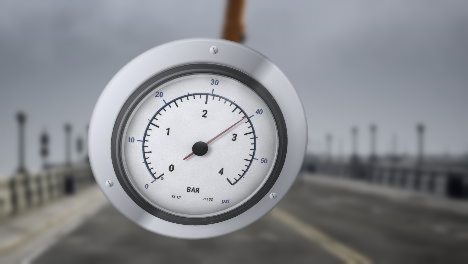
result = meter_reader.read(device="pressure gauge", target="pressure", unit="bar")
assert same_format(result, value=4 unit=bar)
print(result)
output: value=2.7 unit=bar
